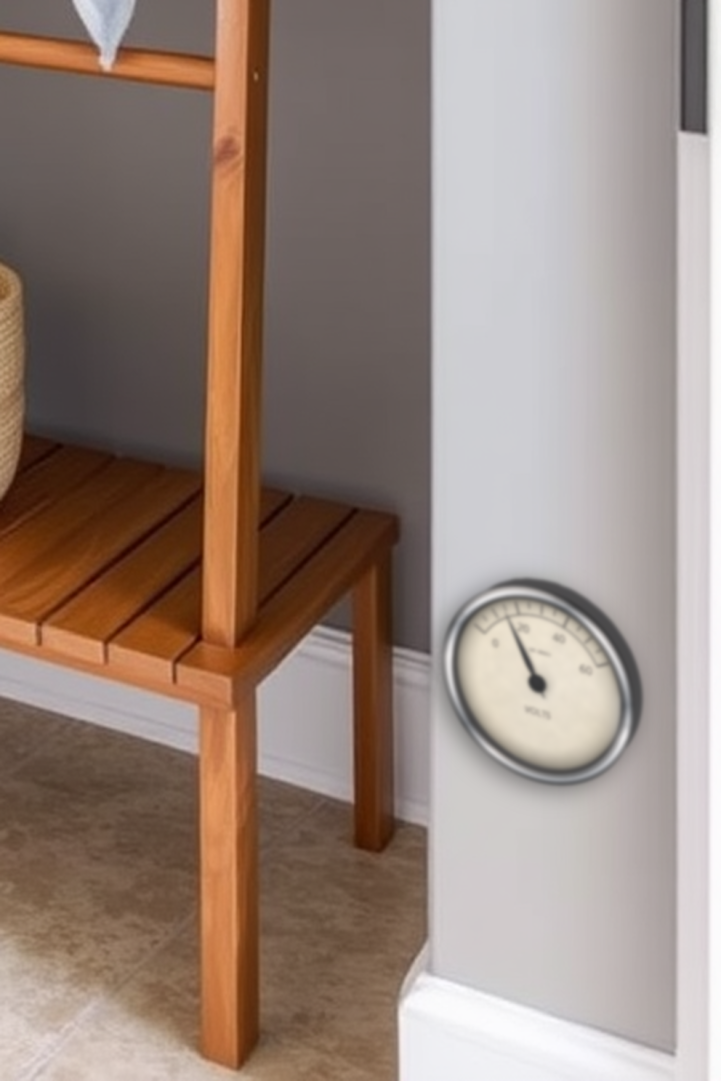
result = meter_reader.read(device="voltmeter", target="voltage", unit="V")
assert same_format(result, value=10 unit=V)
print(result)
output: value=15 unit=V
